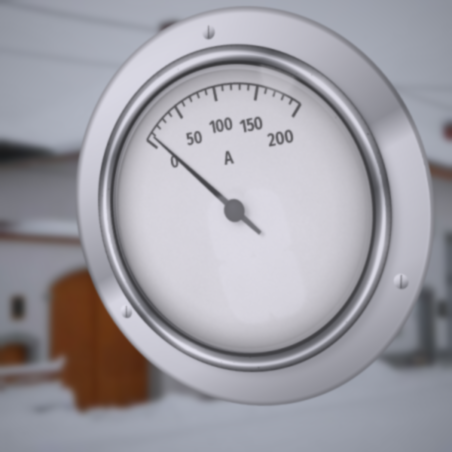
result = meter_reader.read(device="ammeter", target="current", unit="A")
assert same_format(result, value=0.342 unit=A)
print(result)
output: value=10 unit=A
